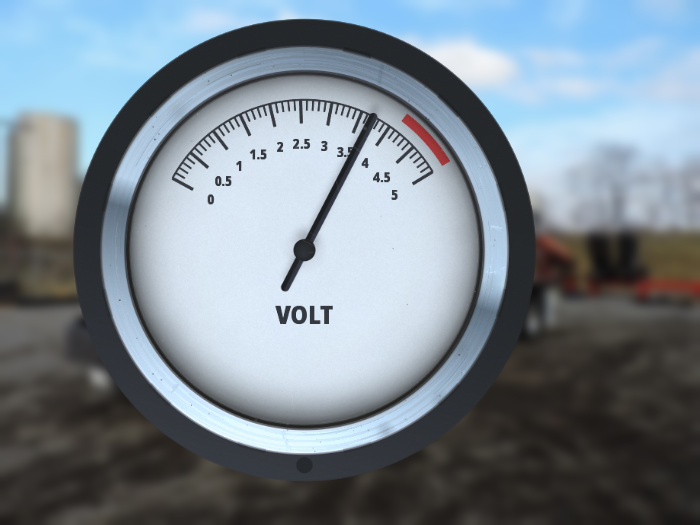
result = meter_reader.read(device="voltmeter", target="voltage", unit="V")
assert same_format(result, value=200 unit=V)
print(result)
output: value=3.7 unit=V
